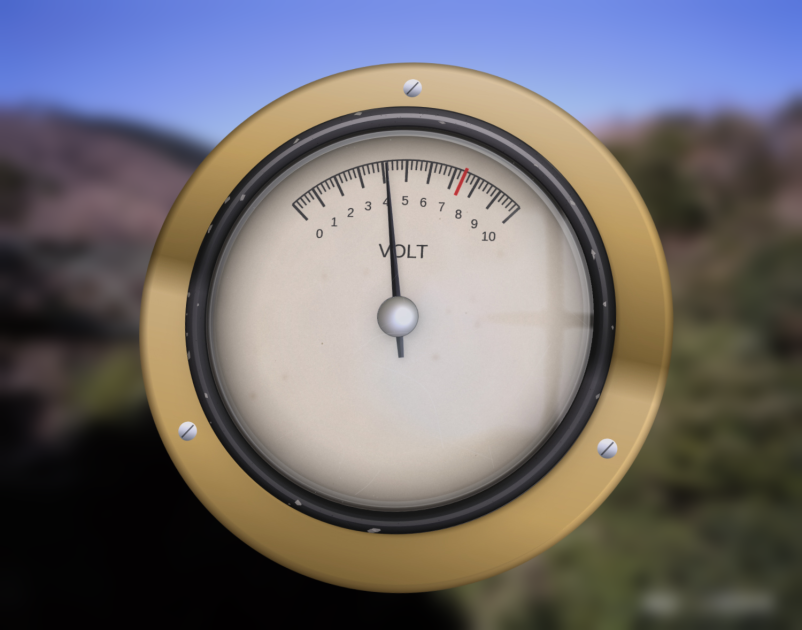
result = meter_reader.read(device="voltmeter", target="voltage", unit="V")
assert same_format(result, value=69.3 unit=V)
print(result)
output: value=4.2 unit=V
